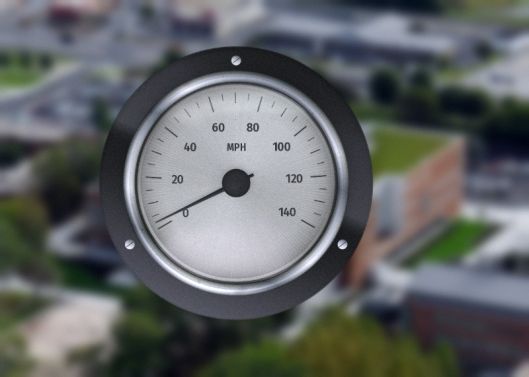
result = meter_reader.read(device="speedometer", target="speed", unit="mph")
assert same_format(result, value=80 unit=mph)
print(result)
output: value=2.5 unit=mph
